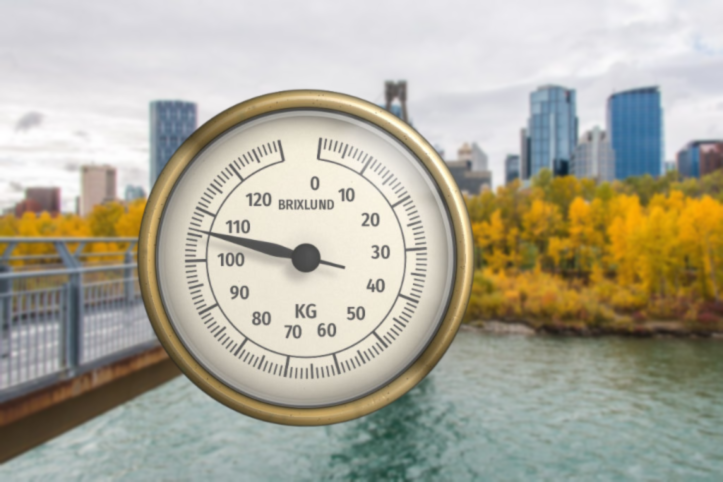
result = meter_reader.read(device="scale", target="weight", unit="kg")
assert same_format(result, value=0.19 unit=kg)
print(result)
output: value=106 unit=kg
